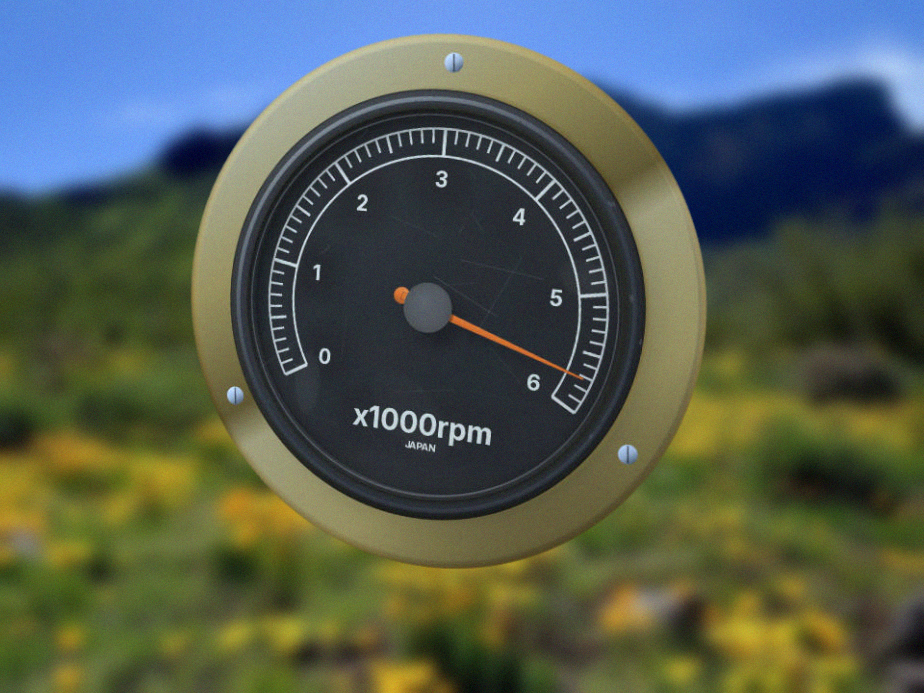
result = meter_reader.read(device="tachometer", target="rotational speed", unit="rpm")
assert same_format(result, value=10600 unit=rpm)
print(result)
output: value=5700 unit=rpm
